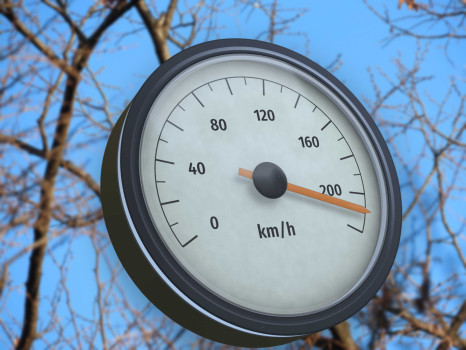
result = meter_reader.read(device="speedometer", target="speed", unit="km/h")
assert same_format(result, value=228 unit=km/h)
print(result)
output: value=210 unit=km/h
